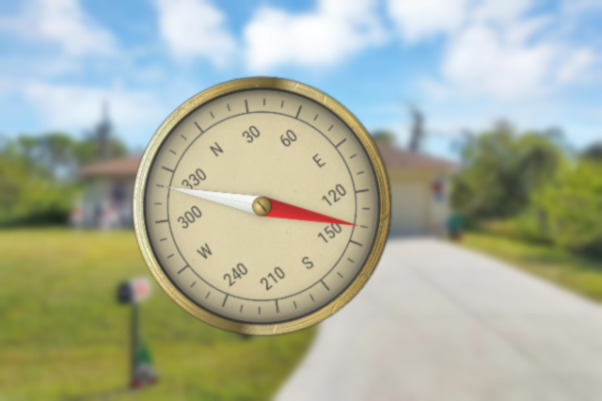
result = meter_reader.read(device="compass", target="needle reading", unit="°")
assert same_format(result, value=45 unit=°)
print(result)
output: value=140 unit=°
